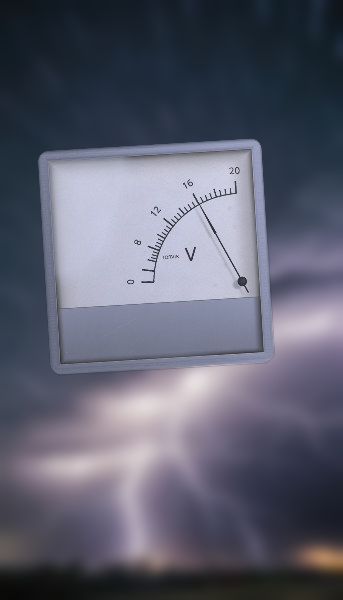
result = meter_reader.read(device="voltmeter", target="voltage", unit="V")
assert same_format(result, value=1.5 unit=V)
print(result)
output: value=16 unit=V
